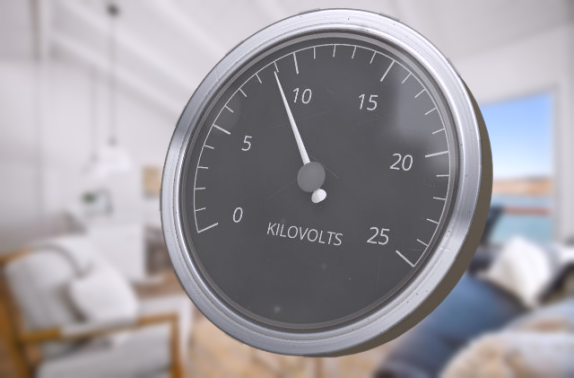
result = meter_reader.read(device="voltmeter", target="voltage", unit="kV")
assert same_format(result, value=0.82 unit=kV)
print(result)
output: value=9 unit=kV
